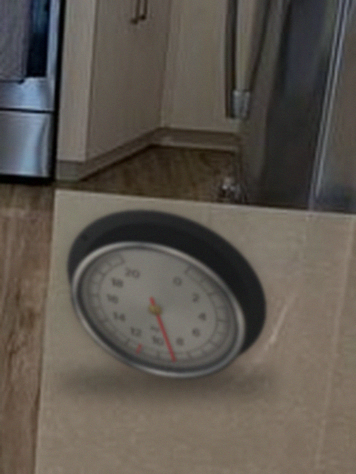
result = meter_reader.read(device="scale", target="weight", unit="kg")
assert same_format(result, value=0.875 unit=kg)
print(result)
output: value=9 unit=kg
